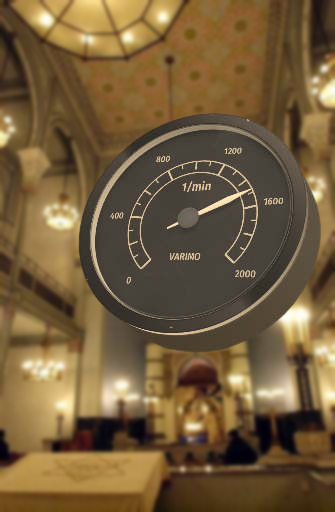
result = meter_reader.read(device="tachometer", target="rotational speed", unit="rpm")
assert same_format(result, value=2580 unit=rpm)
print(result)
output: value=1500 unit=rpm
